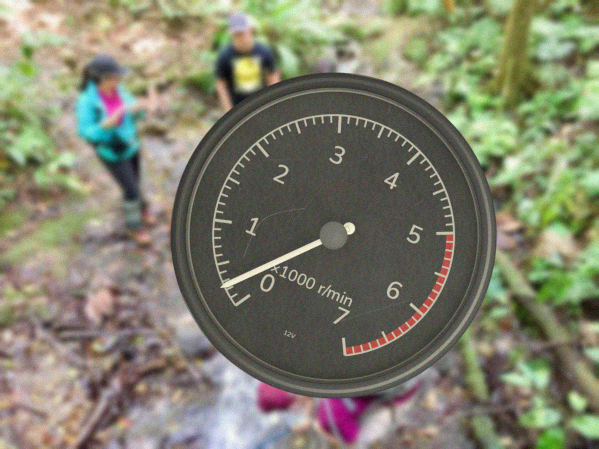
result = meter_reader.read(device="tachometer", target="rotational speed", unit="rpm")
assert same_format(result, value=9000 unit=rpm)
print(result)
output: value=250 unit=rpm
